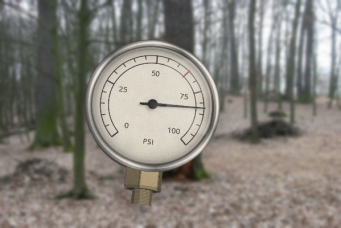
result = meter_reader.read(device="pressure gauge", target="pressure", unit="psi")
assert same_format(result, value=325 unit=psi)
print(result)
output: value=82.5 unit=psi
